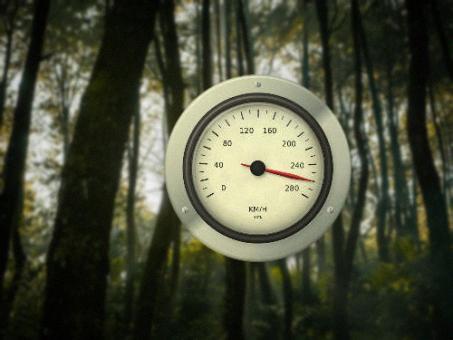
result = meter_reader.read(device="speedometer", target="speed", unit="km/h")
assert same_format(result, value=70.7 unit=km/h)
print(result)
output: value=260 unit=km/h
